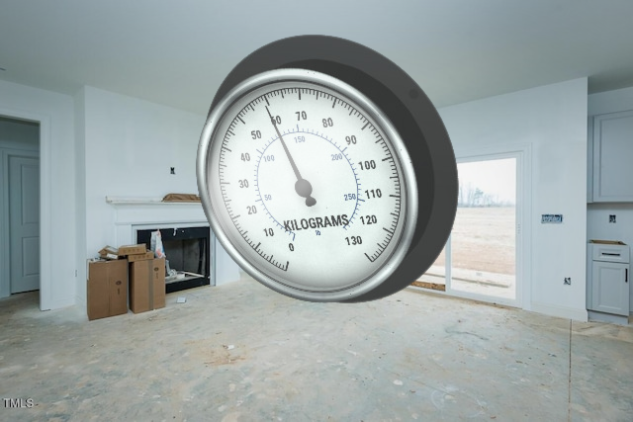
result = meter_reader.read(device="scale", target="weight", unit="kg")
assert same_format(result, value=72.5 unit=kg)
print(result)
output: value=60 unit=kg
